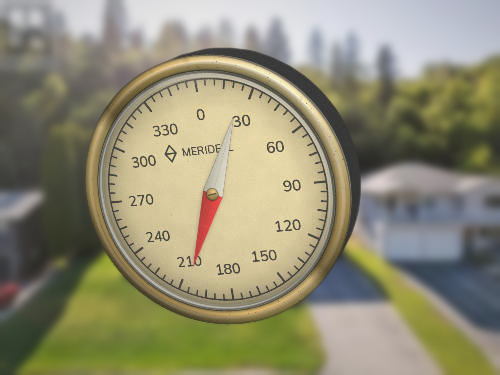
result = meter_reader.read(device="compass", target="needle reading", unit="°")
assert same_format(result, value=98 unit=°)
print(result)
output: value=205 unit=°
